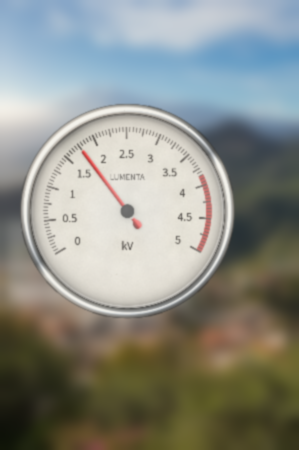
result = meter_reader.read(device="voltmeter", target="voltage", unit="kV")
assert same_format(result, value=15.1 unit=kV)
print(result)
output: value=1.75 unit=kV
